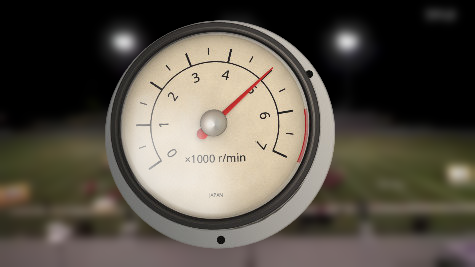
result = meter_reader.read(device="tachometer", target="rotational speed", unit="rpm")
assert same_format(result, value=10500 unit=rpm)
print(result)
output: value=5000 unit=rpm
